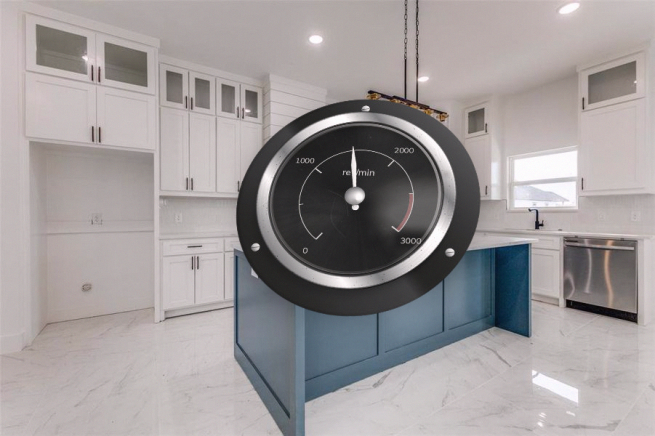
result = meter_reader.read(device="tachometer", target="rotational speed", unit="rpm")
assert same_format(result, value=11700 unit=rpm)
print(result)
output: value=1500 unit=rpm
